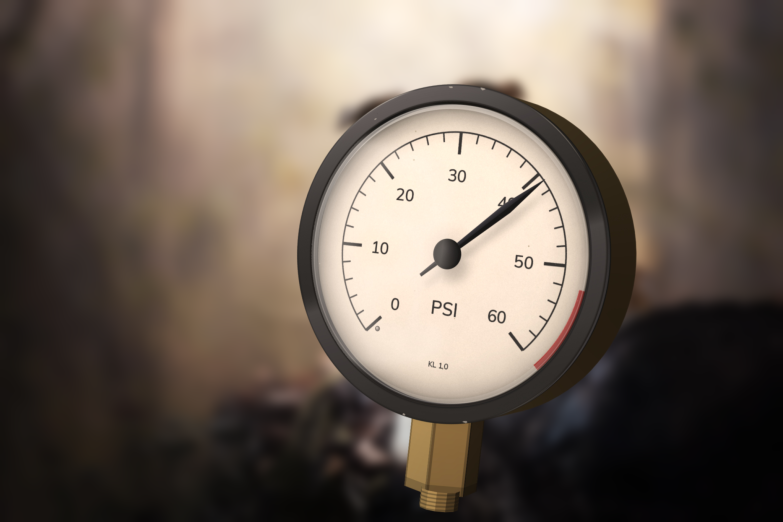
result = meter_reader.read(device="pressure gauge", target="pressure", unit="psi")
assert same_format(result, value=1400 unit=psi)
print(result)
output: value=41 unit=psi
